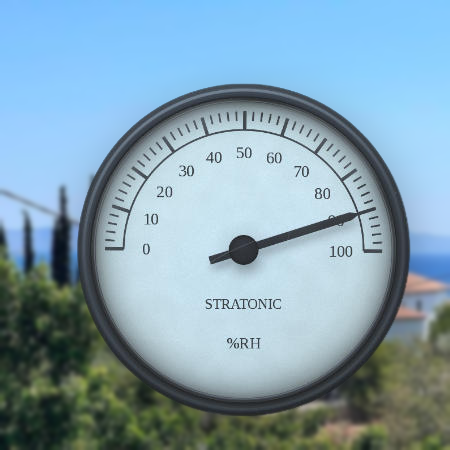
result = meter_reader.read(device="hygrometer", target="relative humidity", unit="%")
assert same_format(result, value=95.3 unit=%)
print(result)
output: value=90 unit=%
